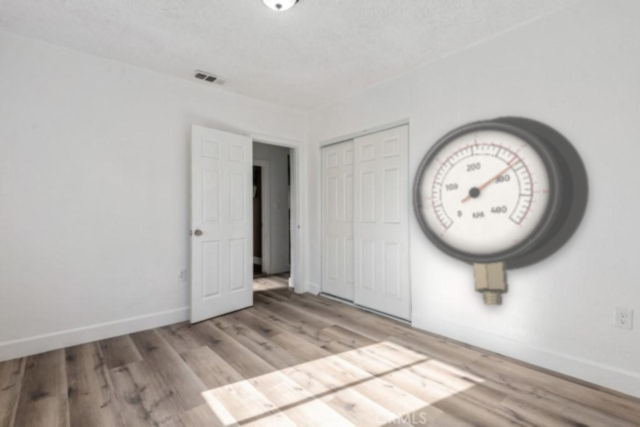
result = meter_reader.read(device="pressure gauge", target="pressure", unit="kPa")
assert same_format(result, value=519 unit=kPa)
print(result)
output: value=290 unit=kPa
